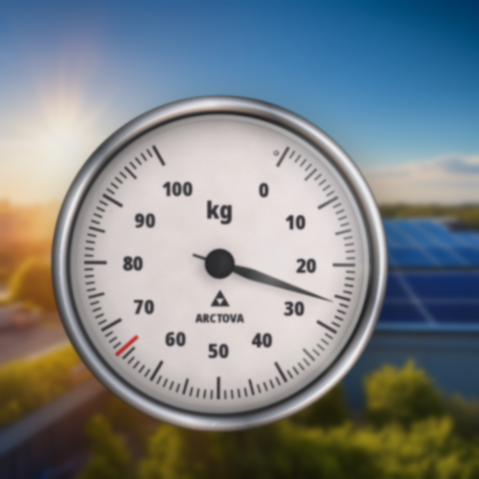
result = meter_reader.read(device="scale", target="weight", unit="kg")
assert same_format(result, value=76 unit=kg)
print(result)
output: value=26 unit=kg
